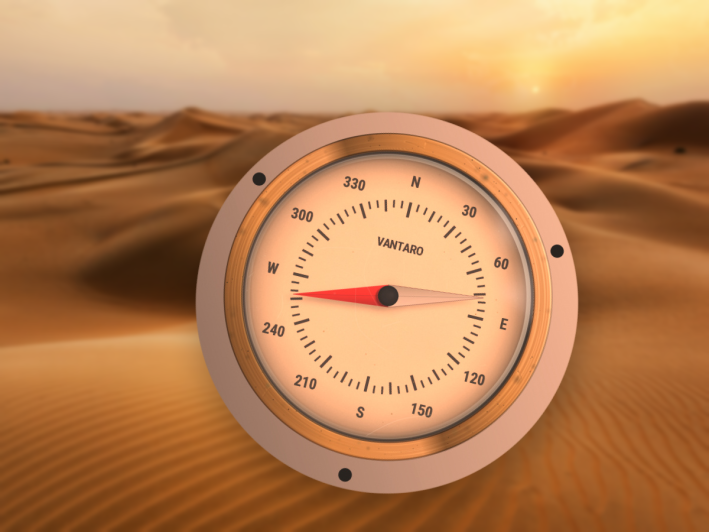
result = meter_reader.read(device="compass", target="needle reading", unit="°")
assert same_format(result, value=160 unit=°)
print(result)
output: value=257.5 unit=°
